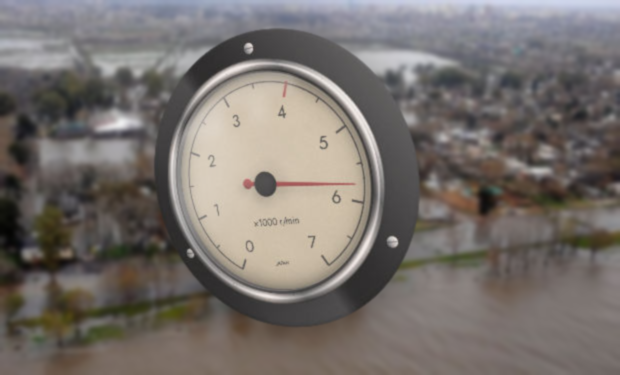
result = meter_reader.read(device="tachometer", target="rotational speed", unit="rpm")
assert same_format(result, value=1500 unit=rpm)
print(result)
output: value=5750 unit=rpm
